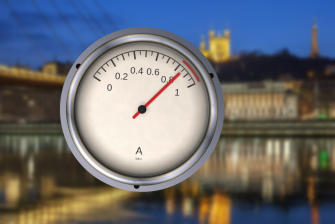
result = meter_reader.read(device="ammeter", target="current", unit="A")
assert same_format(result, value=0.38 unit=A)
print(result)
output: value=0.85 unit=A
